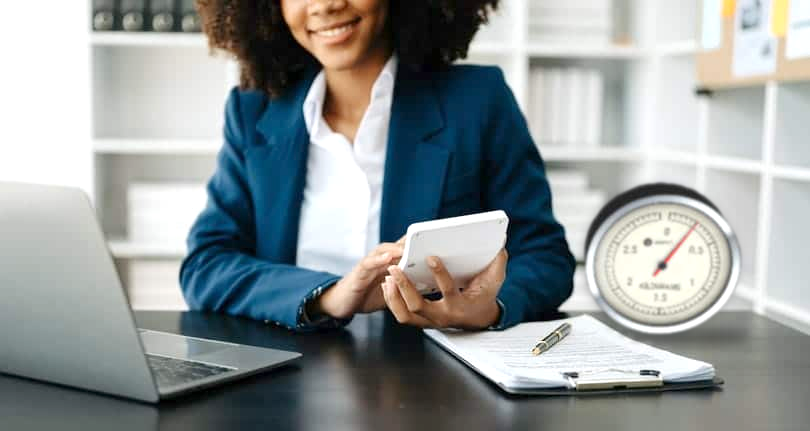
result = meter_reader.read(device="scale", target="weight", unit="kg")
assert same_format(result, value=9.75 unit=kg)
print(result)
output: value=0.25 unit=kg
